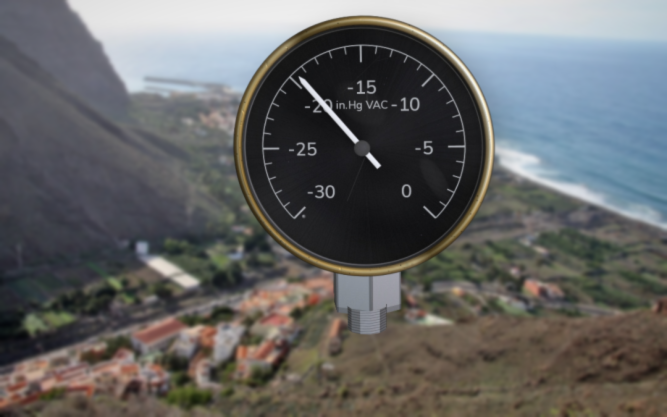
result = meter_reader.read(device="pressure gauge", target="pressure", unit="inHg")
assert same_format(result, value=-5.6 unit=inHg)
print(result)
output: value=-19.5 unit=inHg
